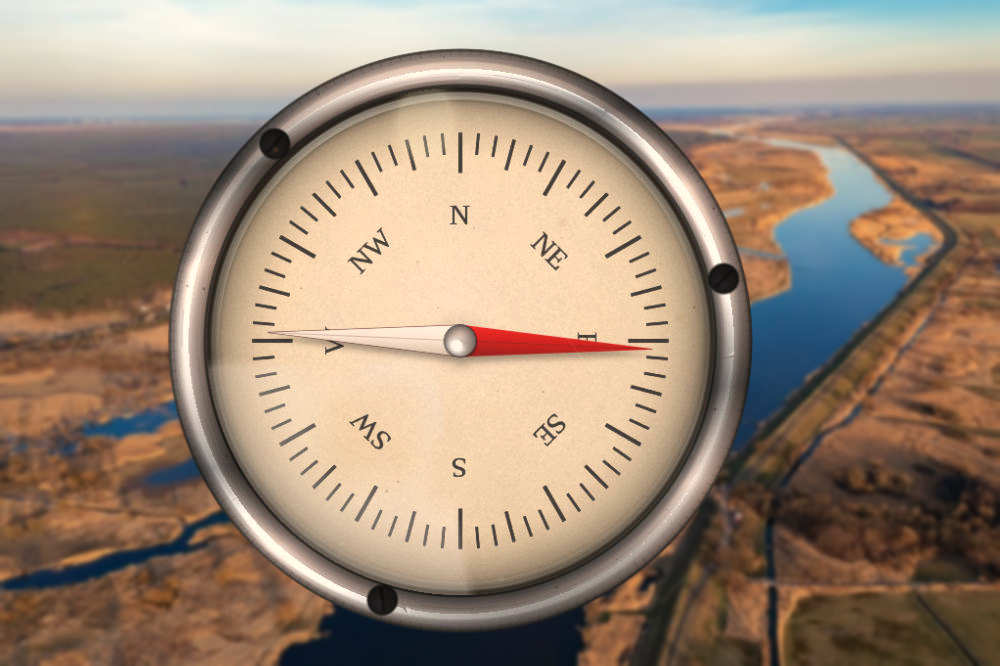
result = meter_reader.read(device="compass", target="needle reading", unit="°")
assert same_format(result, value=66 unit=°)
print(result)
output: value=92.5 unit=°
